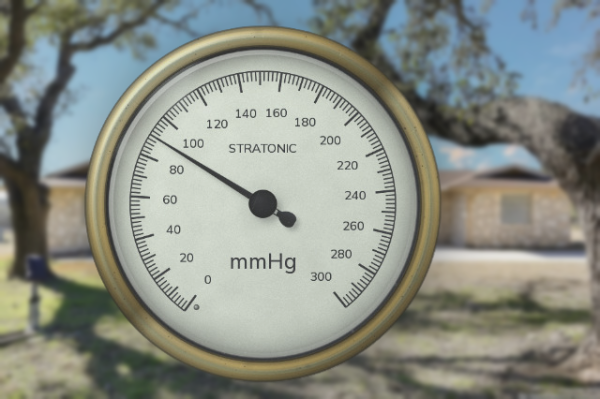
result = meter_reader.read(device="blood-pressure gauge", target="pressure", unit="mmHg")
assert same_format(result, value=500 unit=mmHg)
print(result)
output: value=90 unit=mmHg
